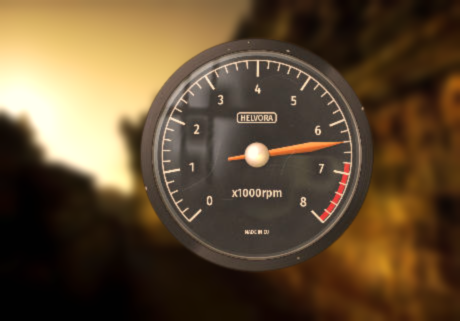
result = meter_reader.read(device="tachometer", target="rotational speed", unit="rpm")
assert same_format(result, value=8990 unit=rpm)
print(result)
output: value=6400 unit=rpm
